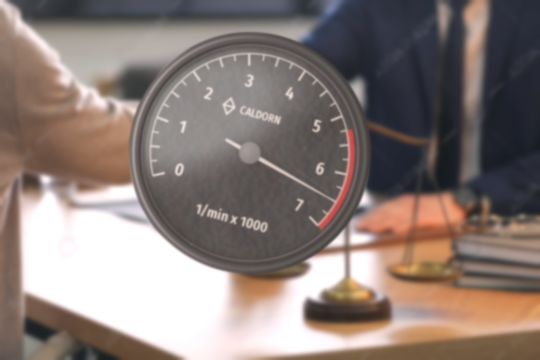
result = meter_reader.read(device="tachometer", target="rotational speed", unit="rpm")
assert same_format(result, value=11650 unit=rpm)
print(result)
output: value=6500 unit=rpm
